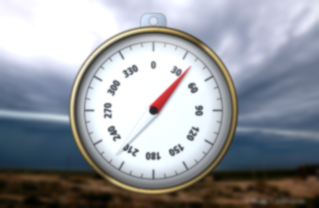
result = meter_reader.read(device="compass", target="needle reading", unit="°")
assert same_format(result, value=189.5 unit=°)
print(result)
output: value=40 unit=°
